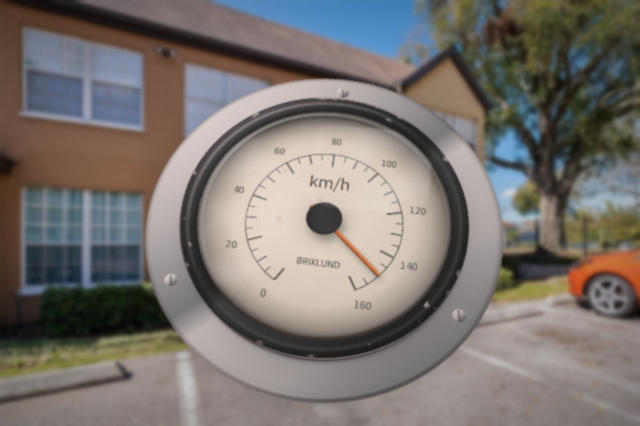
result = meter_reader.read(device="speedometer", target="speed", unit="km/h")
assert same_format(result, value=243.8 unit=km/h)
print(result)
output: value=150 unit=km/h
